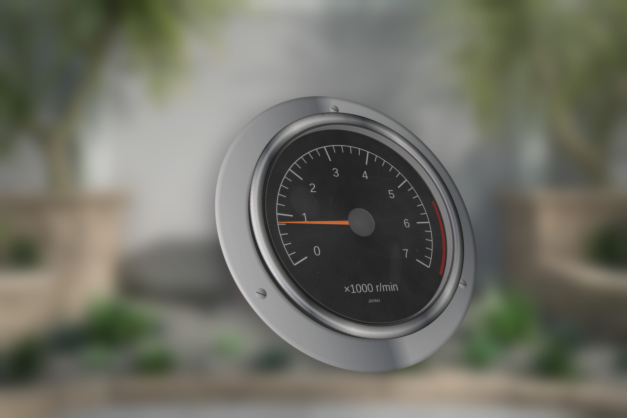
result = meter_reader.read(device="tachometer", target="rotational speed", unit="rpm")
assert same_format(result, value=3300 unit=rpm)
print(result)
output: value=800 unit=rpm
